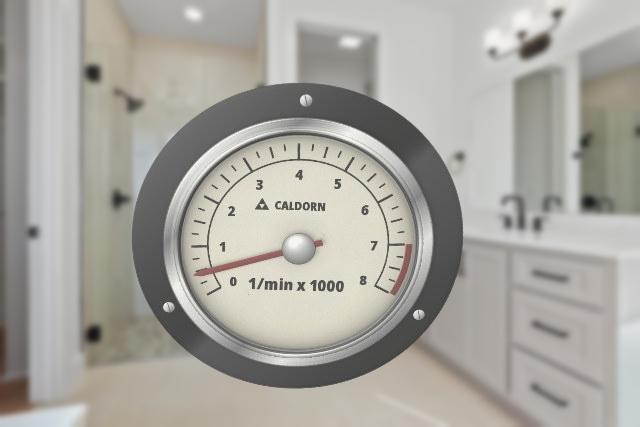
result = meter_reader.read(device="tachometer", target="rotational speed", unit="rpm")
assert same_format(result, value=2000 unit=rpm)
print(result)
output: value=500 unit=rpm
